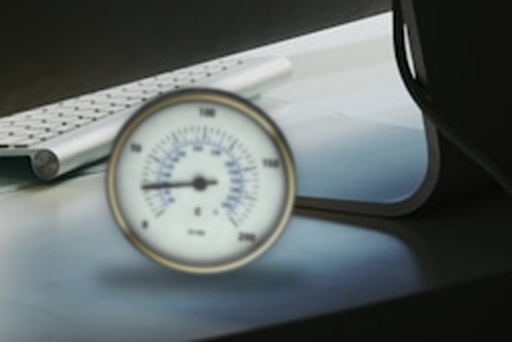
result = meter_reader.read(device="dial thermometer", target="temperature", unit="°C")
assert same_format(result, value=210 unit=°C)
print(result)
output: value=25 unit=°C
